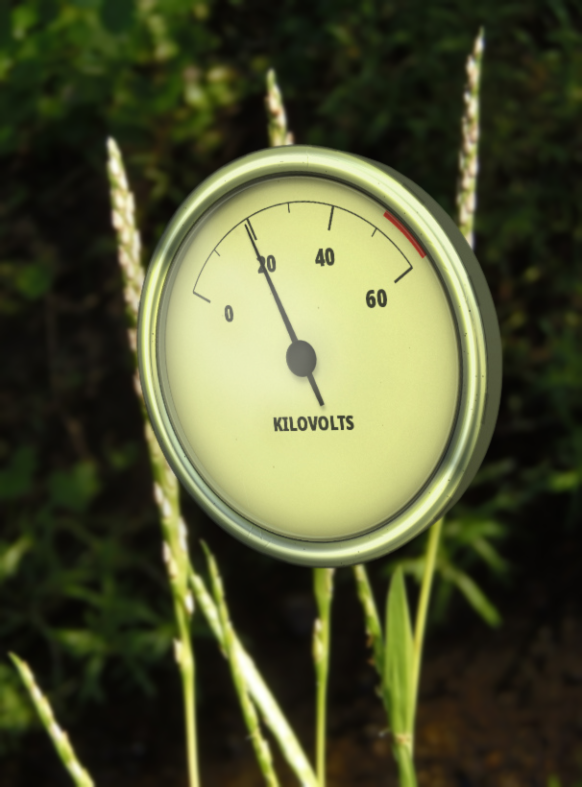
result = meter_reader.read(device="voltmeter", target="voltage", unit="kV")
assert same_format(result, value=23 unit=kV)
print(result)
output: value=20 unit=kV
